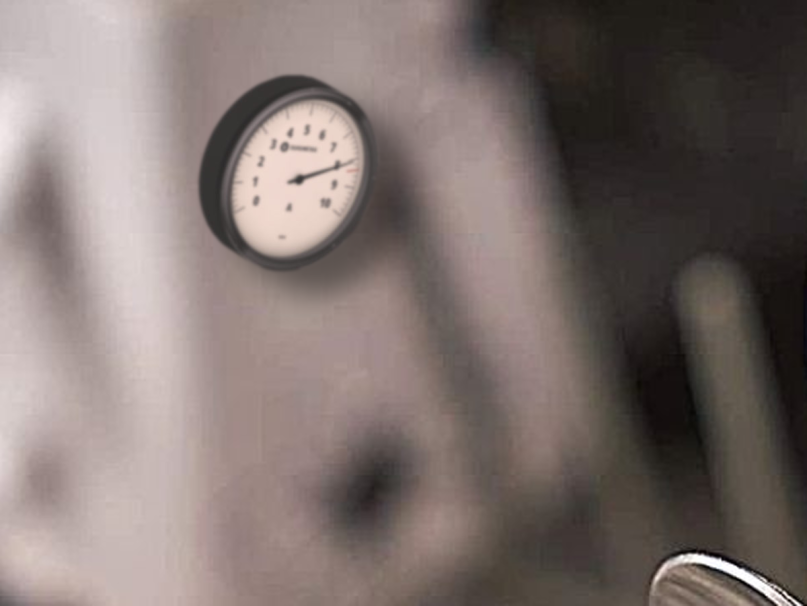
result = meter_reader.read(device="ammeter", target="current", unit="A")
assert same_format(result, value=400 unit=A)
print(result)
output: value=8 unit=A
